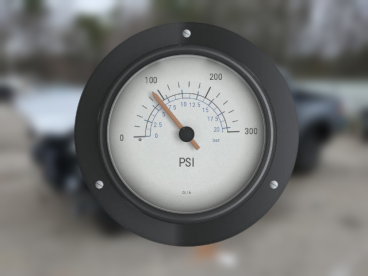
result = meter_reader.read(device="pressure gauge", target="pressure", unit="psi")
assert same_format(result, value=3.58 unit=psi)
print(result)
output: value=90 unit=psi
